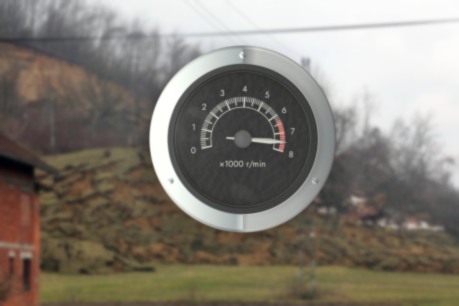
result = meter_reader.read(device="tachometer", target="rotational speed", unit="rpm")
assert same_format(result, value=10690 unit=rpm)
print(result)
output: value=7500 unit=rpm
